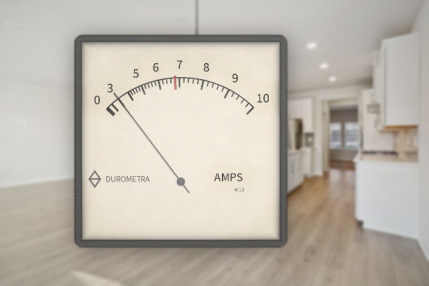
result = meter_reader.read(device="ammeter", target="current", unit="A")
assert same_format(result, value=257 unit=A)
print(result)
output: value=3 unit=A
